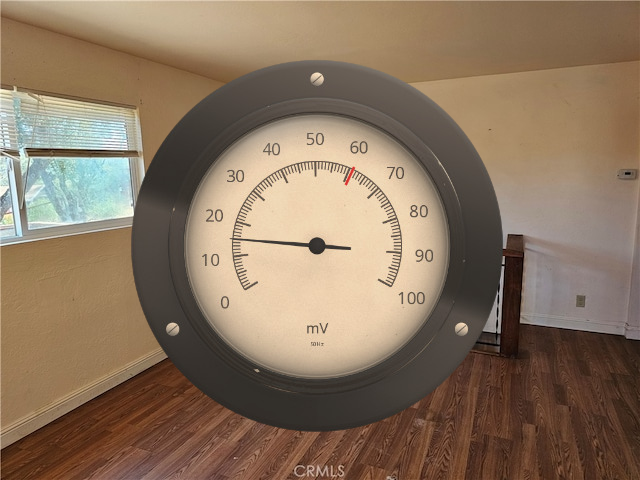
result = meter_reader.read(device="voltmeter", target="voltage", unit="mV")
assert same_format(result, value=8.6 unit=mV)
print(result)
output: value=15 unit=mV
